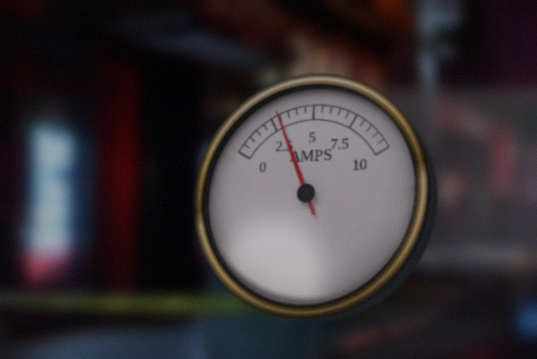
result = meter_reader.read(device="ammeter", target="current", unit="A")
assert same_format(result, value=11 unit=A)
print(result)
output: value=3 unit=A
